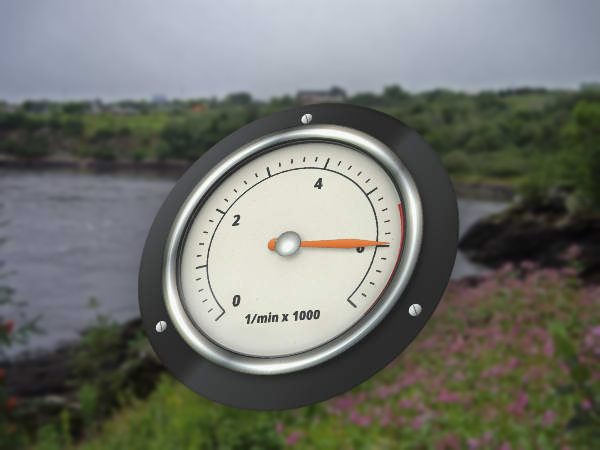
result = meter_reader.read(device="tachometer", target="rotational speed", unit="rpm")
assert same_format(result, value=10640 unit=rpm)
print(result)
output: value=6000 unit=rpm
